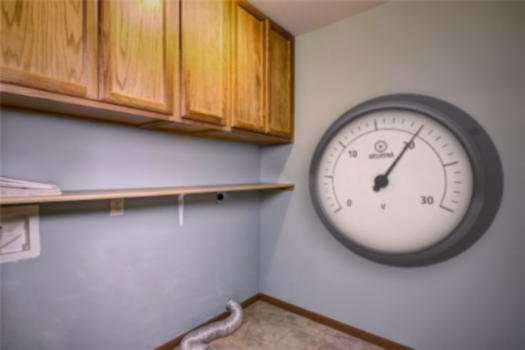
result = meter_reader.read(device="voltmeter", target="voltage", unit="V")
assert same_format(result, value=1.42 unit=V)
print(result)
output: value=20 unit=V
